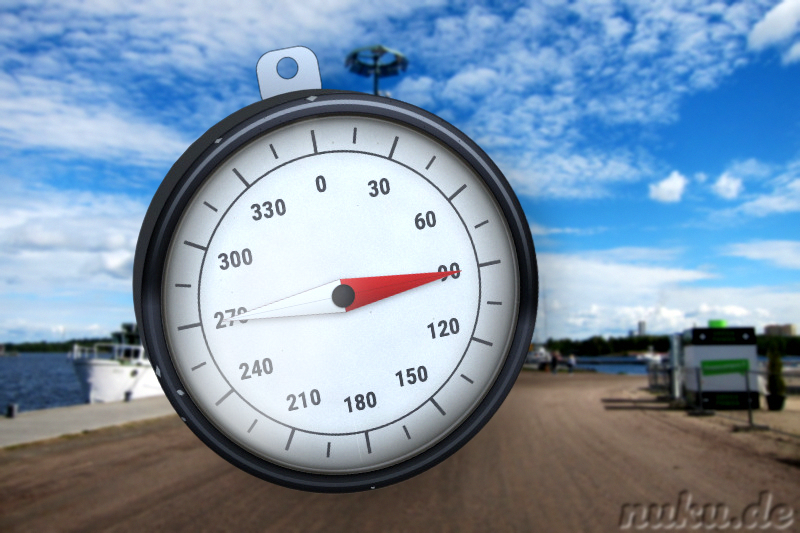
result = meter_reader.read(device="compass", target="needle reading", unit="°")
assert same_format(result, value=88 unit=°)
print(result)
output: value=90 unit=°
